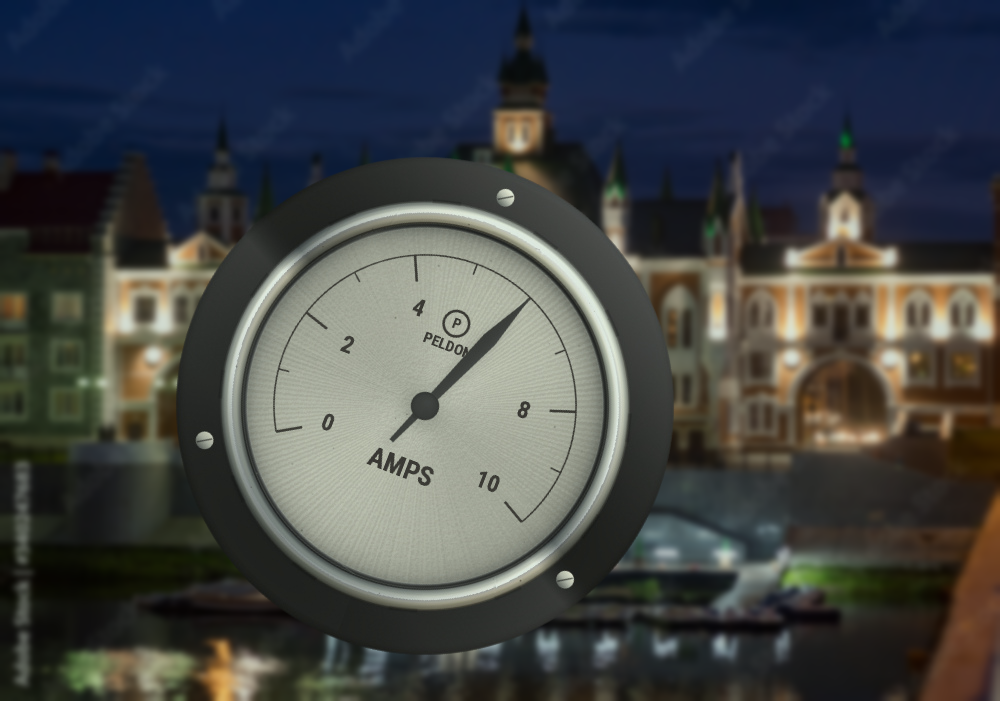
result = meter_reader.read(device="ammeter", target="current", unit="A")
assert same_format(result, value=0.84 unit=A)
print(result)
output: value=6 unit=A
